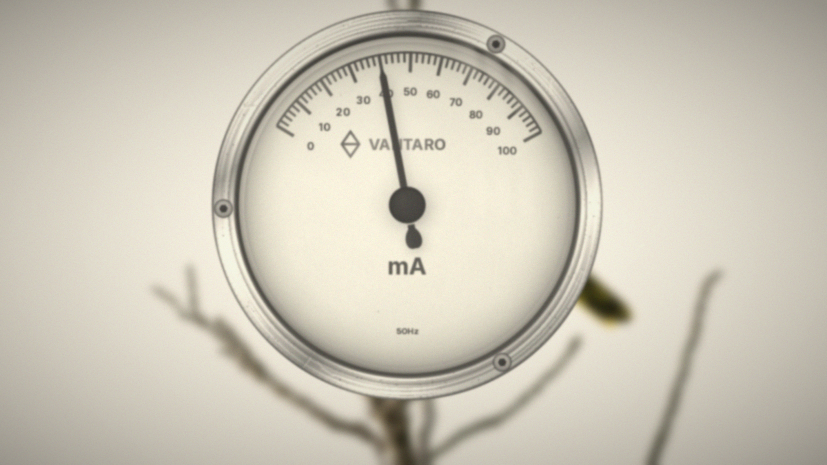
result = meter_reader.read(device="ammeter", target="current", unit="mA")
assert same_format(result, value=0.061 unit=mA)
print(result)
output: value=40 unit=mA
